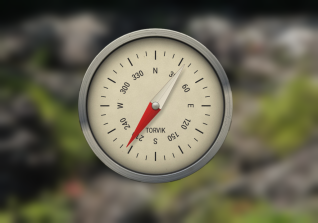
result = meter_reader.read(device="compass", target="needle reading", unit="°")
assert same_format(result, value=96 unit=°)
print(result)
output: value=215 unit=°
